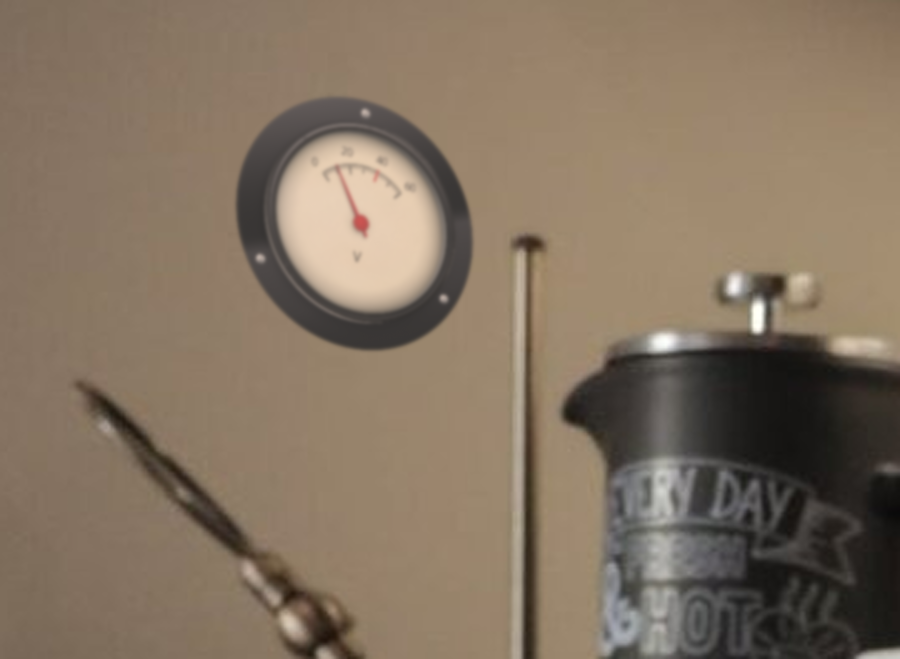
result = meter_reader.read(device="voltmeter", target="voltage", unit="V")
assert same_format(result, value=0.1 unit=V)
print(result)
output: value=10 unit=V
